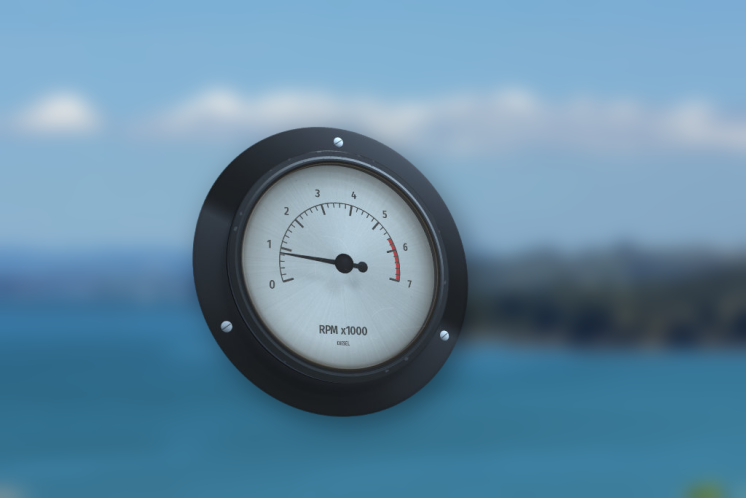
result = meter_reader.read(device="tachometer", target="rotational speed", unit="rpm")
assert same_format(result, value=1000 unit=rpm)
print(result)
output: value=800 unit=rpm
